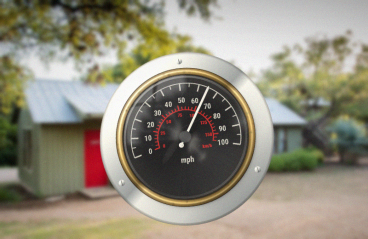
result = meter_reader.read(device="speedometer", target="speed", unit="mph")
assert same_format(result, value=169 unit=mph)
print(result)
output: value=65 unit=mph
